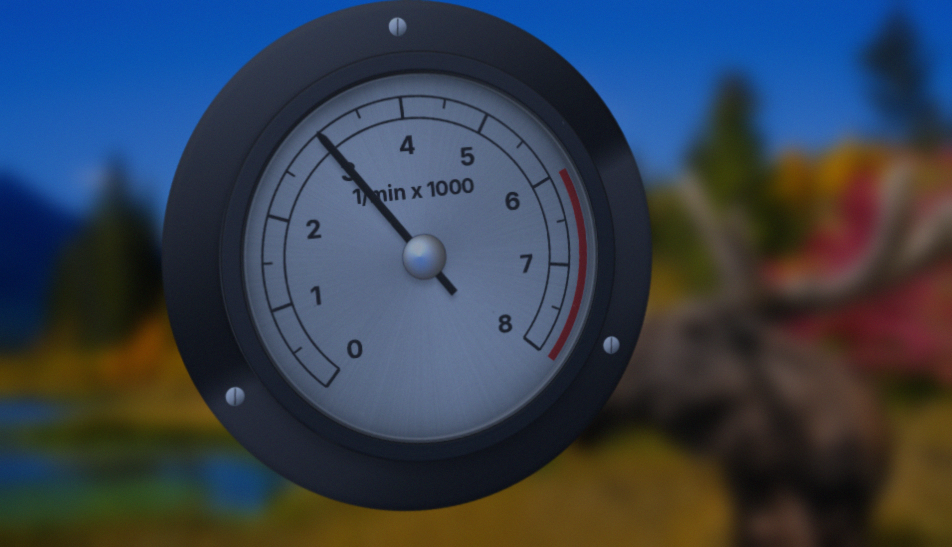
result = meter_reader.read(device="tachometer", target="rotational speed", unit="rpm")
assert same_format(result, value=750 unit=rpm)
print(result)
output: value=3000 unit=rpm
